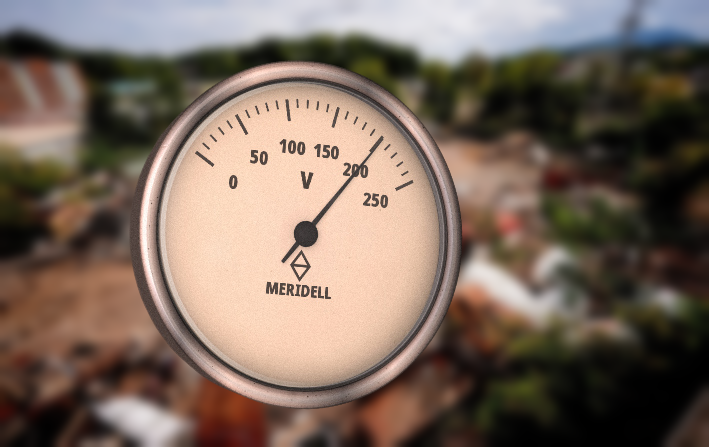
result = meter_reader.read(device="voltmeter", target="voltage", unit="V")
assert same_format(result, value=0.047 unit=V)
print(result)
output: value=200 unit=V
